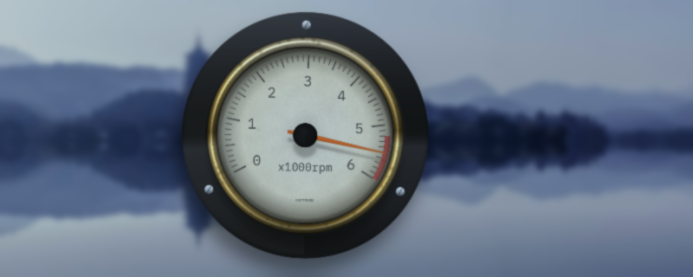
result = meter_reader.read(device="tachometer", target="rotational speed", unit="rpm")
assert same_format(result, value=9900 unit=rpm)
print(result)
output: value=5500 unit=rpm
